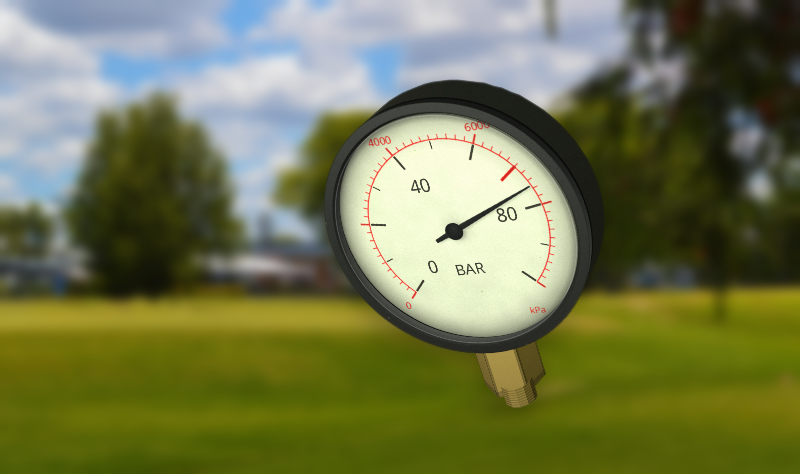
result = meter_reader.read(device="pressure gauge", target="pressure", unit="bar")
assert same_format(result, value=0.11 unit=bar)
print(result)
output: value=75 unit=bar
